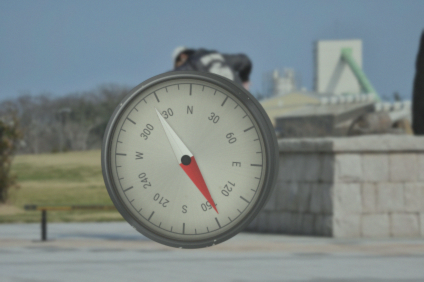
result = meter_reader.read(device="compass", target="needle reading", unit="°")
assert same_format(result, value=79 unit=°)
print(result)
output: value=145 unit=°
